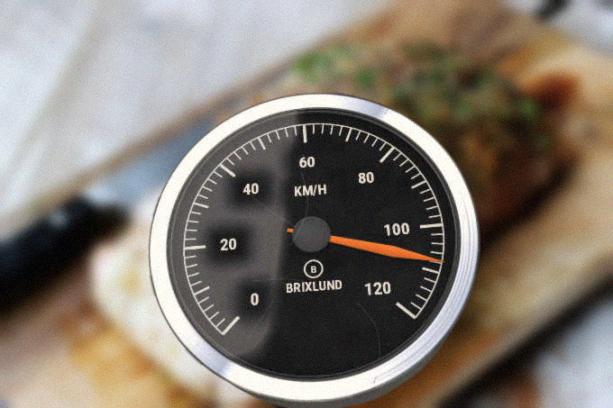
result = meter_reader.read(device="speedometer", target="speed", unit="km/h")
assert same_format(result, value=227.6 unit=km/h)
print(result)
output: value=108 unit=km/h
